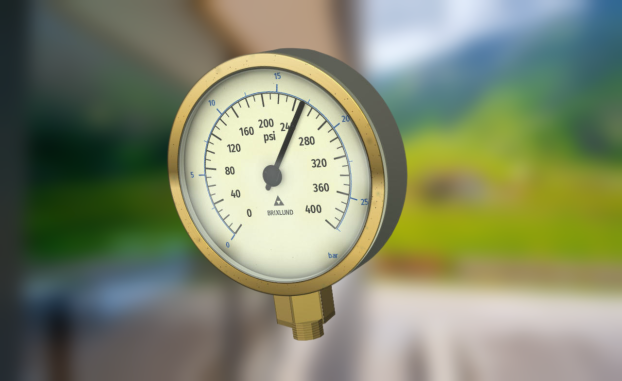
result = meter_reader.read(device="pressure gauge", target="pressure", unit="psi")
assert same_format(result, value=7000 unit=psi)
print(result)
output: value=250 unit=psi
